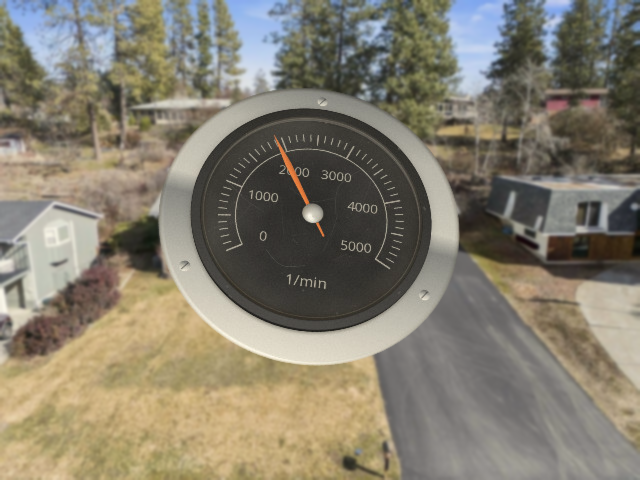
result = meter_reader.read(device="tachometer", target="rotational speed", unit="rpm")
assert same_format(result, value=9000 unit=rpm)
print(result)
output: value=1900 unit=rpm
